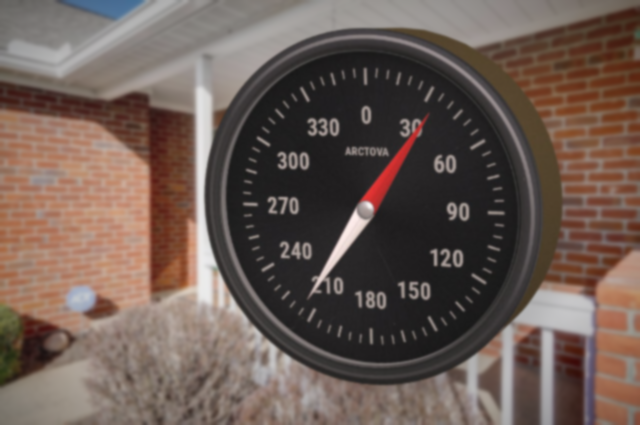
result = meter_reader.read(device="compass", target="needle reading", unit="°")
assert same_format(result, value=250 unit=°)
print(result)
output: value=35 unit=°
